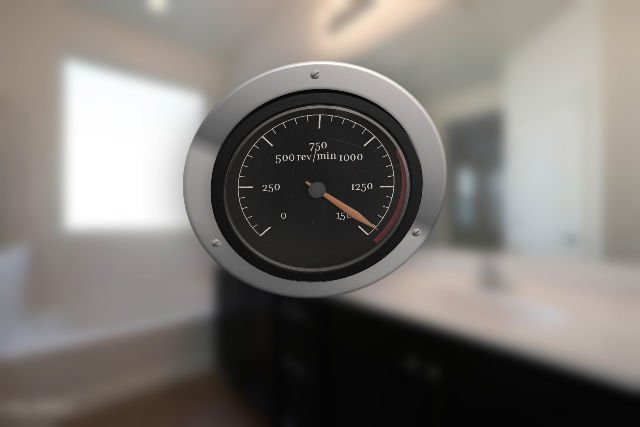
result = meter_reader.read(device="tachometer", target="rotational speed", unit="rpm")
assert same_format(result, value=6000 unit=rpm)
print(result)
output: value=1450 unit=rpm
